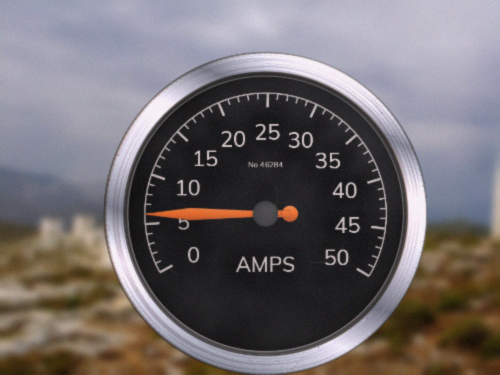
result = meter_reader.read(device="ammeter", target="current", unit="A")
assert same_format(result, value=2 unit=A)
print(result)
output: value=6 unit=A
